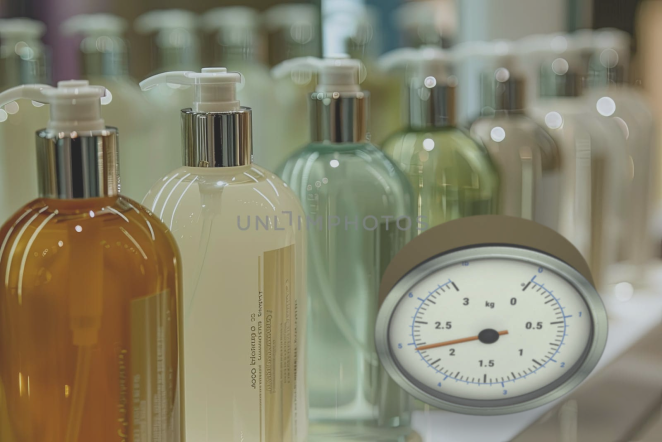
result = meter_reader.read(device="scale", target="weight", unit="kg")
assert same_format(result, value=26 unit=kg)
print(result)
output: value=2.25 unit=kg
